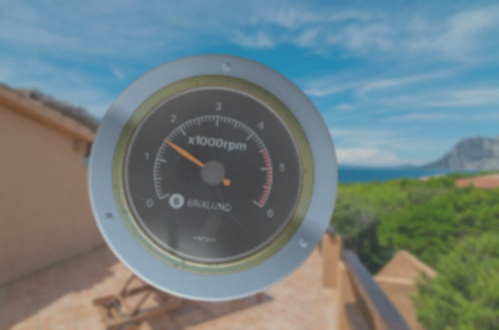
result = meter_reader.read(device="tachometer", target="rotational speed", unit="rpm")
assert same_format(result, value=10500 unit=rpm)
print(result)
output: value=1500 unit=rpm
